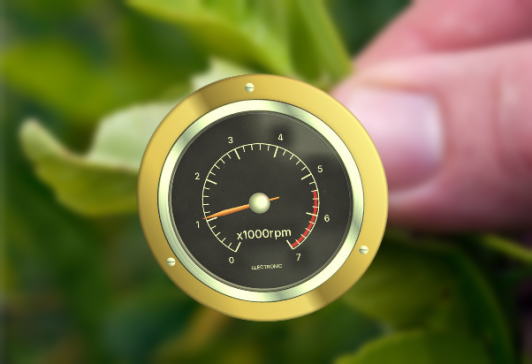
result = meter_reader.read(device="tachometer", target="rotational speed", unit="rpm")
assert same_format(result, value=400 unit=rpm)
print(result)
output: value=1100 unit=rpm
